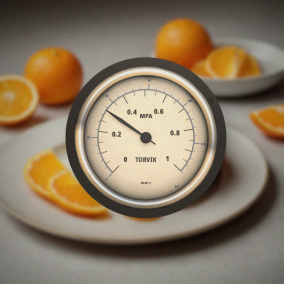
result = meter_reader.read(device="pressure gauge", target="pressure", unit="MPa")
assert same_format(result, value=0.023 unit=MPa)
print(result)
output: value=0.3 unit=MPa
